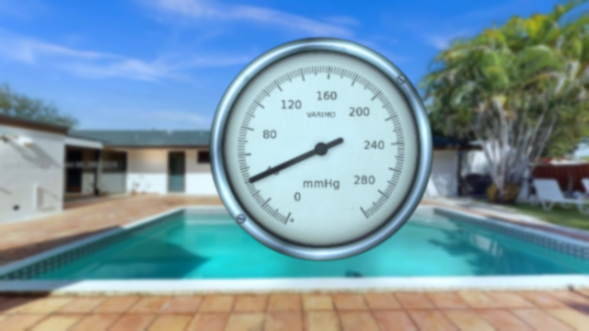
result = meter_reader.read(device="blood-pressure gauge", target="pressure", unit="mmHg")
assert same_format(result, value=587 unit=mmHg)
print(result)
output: value=40 unit=mmHg
